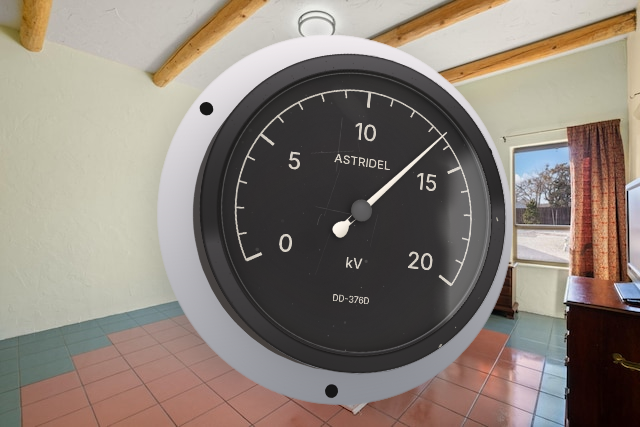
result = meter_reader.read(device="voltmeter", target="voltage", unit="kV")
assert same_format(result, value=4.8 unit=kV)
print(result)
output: value=13.5 unit=kV
